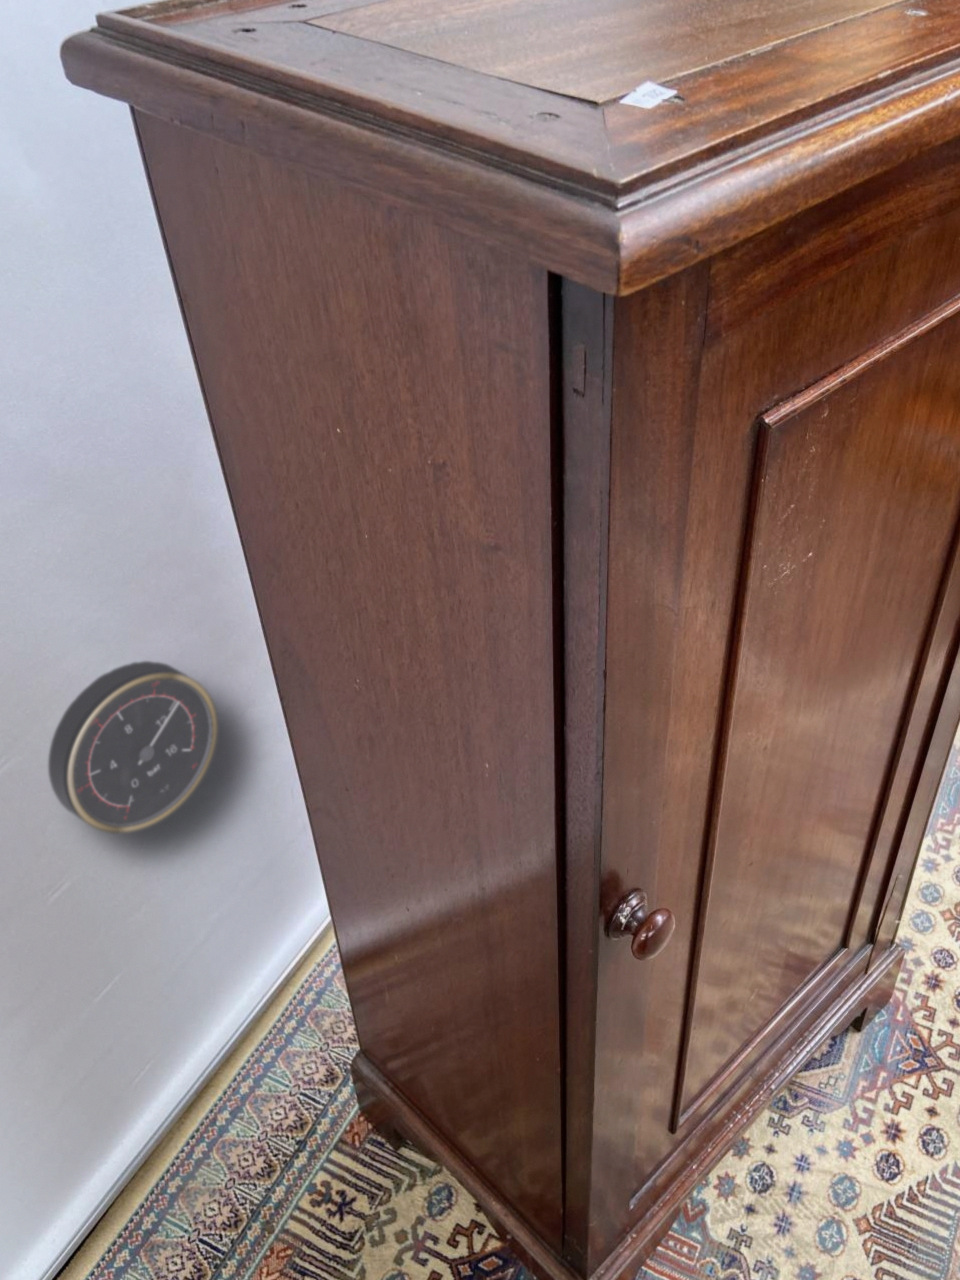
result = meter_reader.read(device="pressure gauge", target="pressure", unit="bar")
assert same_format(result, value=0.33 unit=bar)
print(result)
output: value=12 unit=bar
